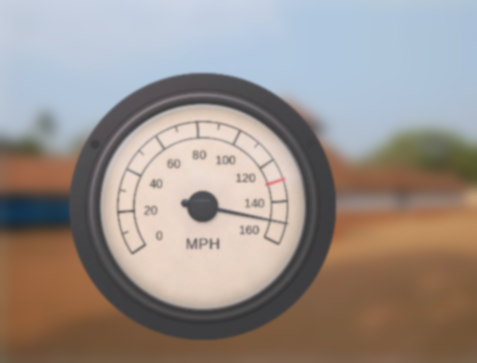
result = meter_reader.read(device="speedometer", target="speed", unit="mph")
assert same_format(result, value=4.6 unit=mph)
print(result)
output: value=150 unit=mph
